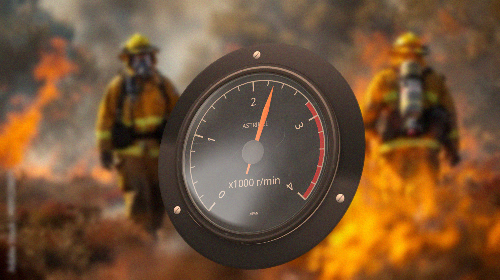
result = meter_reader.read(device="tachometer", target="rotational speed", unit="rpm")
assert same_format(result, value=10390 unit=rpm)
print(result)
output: value=2300 unit=rpm
